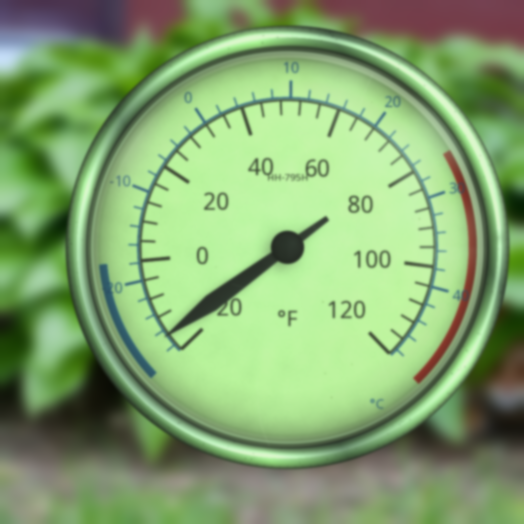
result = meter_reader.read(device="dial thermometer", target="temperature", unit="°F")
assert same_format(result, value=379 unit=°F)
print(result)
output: value=-16 unit=°F
